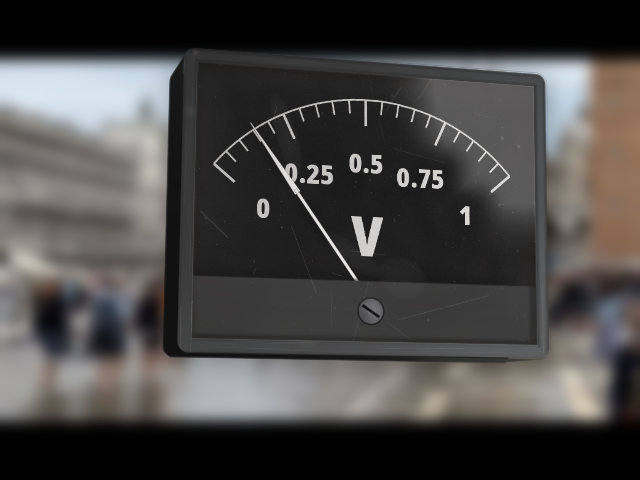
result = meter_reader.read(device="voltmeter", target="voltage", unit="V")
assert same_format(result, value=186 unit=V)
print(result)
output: value=0.15 unit=V
